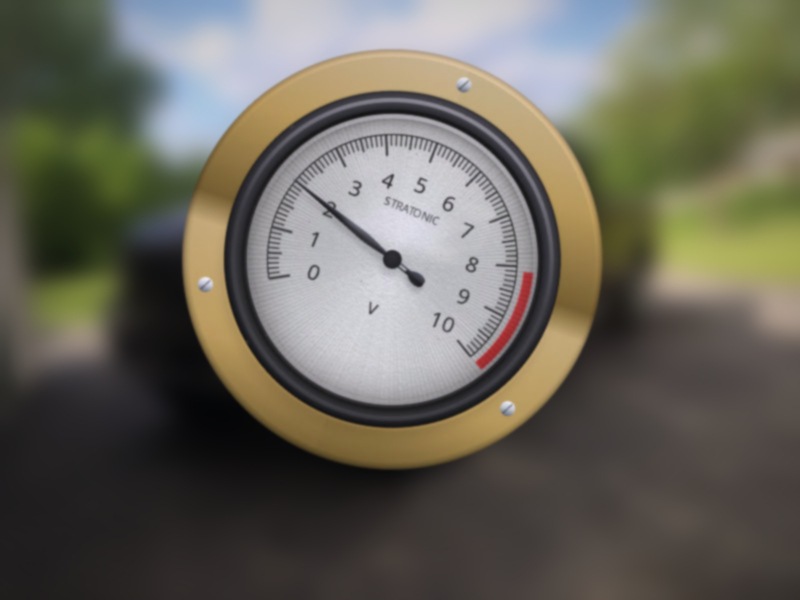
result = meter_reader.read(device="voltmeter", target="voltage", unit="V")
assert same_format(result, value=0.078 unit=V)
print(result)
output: value=2 unit=V
